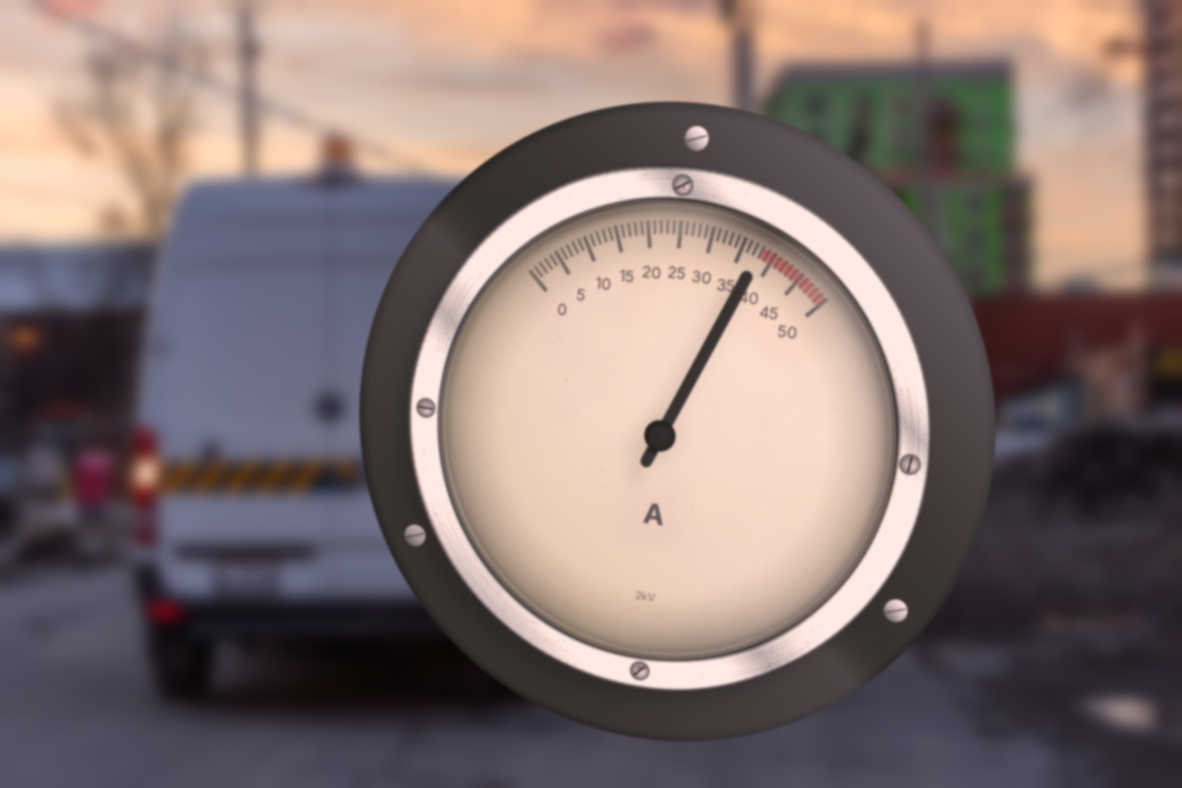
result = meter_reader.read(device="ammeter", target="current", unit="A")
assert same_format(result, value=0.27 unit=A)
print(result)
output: value=38 unit=A
